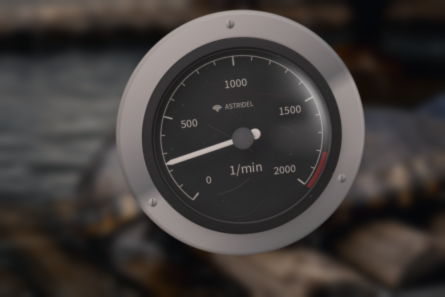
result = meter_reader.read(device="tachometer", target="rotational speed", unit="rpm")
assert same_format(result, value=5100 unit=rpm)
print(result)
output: value=250 unit=rpm
